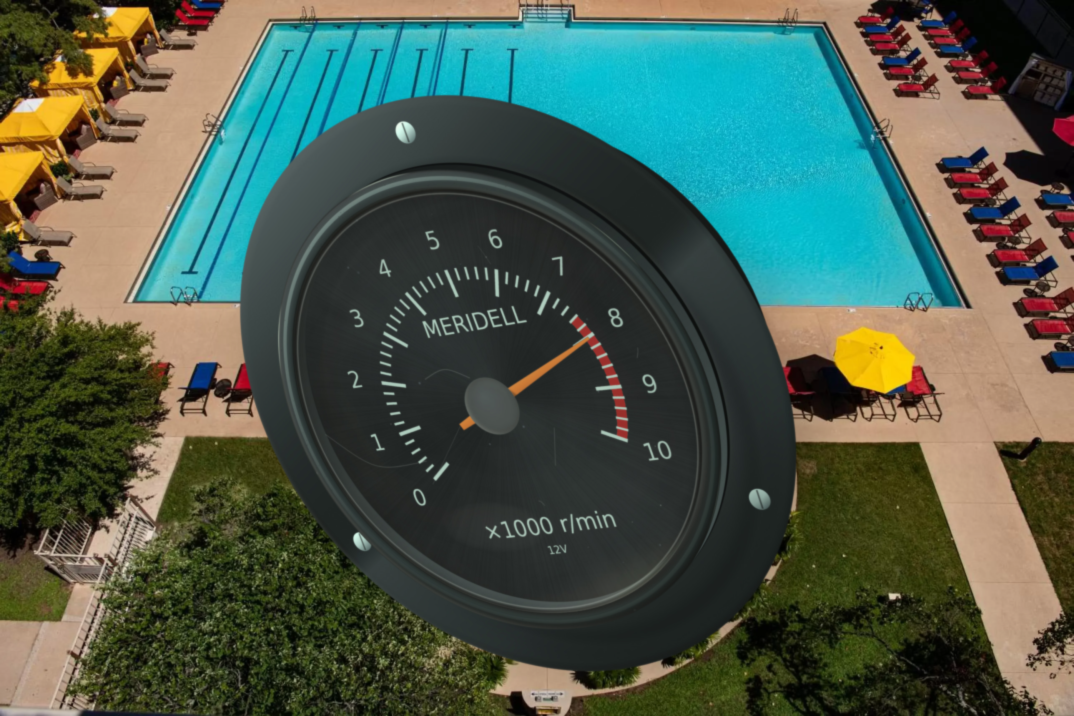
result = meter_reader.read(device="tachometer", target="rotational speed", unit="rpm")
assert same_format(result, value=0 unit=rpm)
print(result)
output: value=8000 unit=rpm
